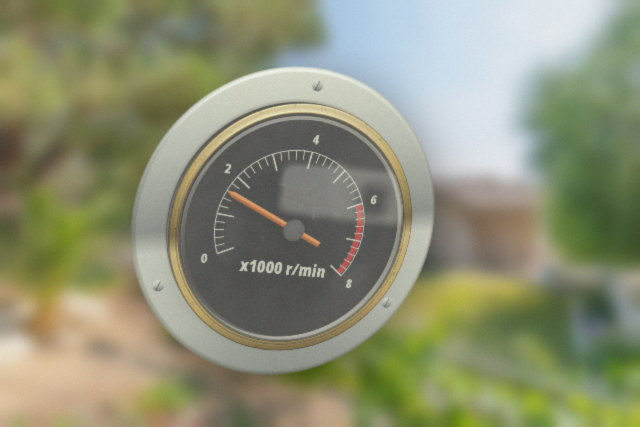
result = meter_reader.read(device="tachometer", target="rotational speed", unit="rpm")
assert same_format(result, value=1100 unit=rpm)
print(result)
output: value=1600 unit=rpm
